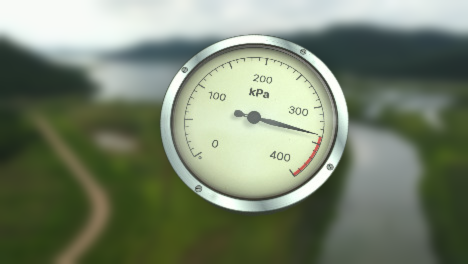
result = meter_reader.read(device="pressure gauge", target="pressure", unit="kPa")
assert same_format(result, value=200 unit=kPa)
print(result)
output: value=340 unit=kPa
